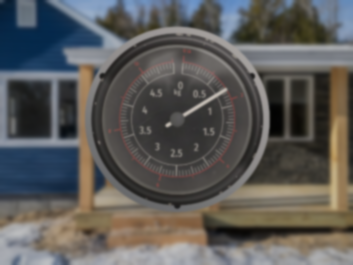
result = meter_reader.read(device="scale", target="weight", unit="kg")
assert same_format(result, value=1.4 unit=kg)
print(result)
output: value=0.75 unit=kg
